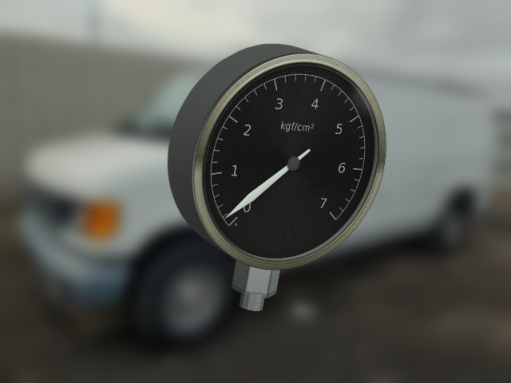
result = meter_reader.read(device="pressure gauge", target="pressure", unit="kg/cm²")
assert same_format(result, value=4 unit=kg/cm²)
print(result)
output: value=0.2 unit=kg/cm²
